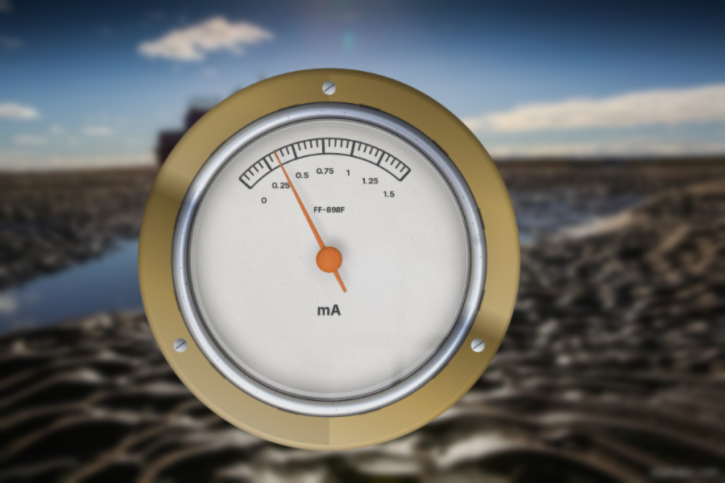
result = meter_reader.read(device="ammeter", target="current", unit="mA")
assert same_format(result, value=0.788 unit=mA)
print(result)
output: value=0.35 unit=mA
